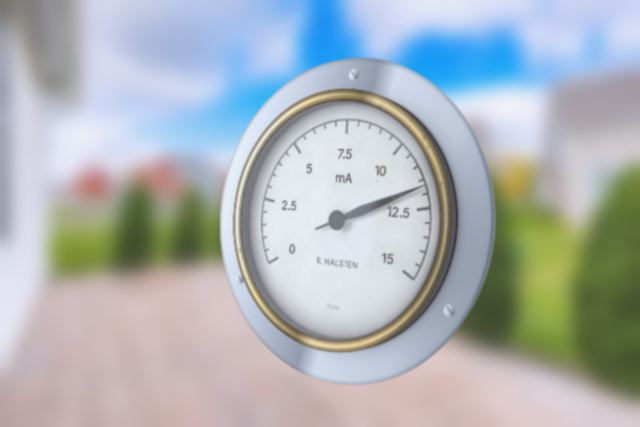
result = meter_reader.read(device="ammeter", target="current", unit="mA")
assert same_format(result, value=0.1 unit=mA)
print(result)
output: value=11.75 unit=mA
